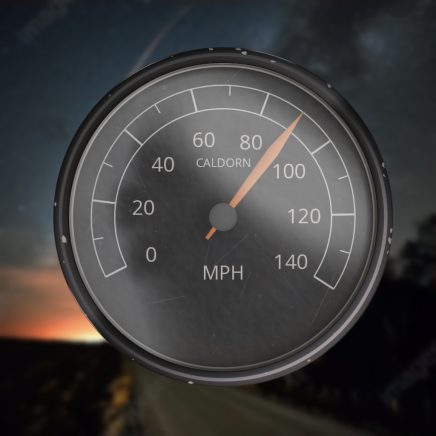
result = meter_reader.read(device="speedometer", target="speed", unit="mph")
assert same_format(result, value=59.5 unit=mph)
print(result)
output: value=90 unit=mph
